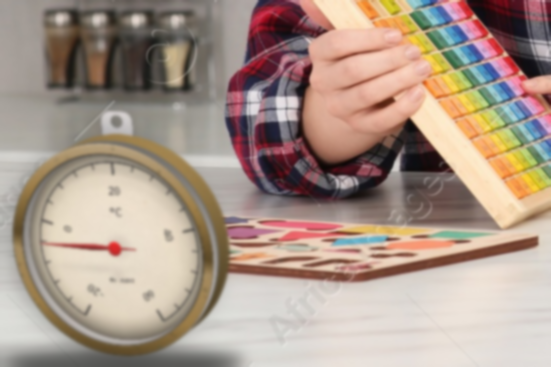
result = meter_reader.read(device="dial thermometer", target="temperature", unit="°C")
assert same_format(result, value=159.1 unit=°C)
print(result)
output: value=-4 unit=°C
